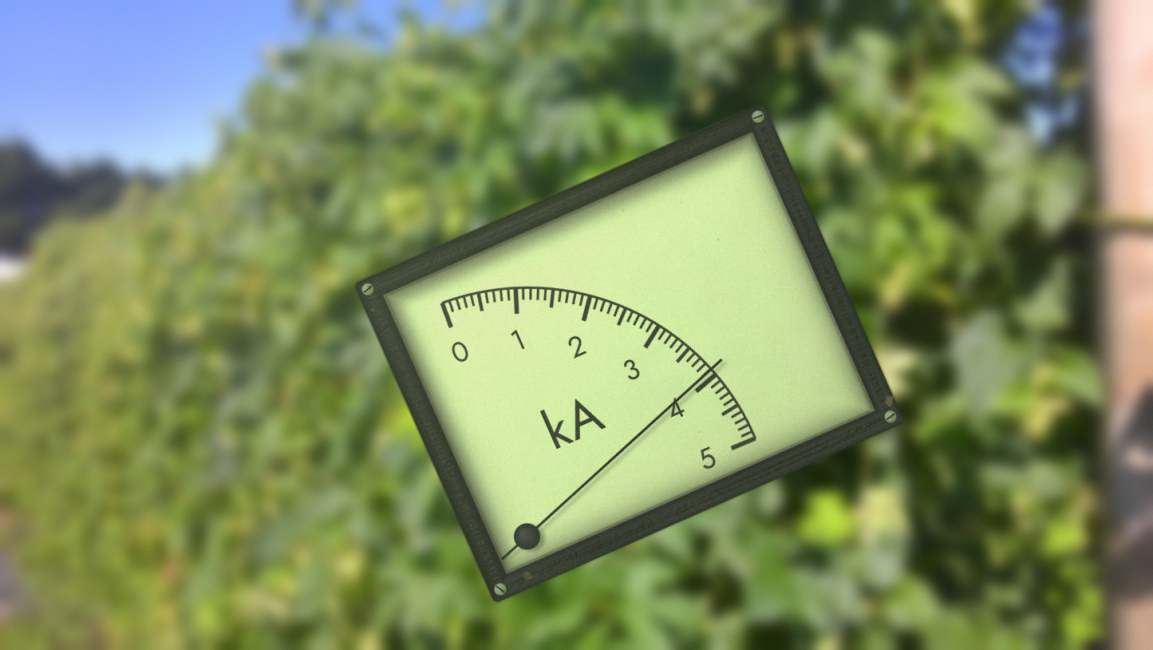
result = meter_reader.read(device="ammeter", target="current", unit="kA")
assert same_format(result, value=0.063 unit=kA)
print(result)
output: value=3.9 unit=kA
